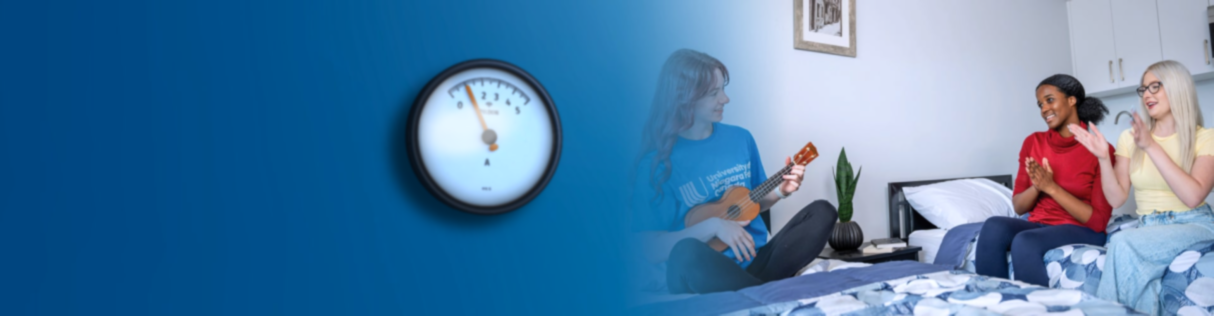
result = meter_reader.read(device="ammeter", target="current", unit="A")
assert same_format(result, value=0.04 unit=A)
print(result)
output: value=1 unit=A
